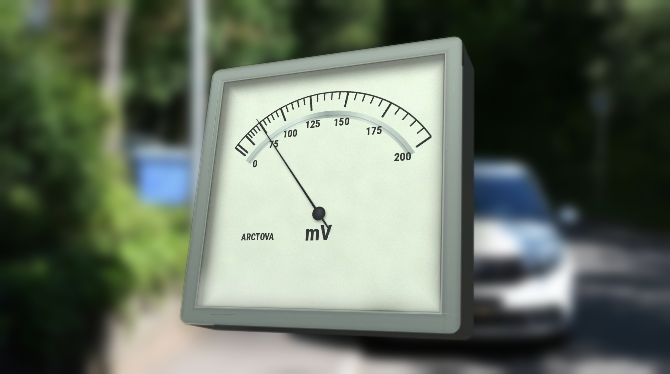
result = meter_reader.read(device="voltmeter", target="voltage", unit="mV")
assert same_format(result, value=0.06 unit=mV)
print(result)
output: value=75 unit=mV
